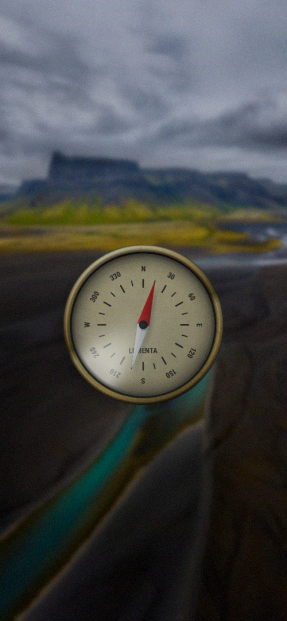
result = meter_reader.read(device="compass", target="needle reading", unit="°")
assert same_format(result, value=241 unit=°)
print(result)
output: value=15 unit=°
